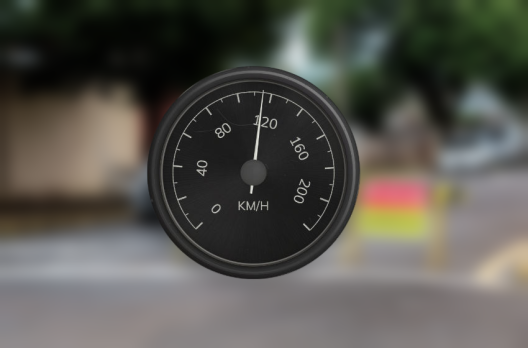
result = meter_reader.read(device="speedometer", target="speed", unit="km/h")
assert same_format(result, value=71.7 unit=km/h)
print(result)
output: value=115 unit=km/h
